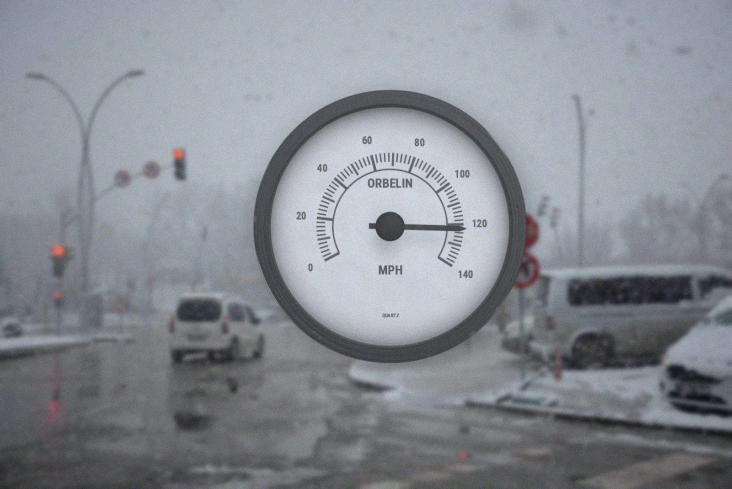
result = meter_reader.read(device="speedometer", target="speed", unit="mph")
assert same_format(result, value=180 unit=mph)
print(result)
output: value=122 unit=mph
